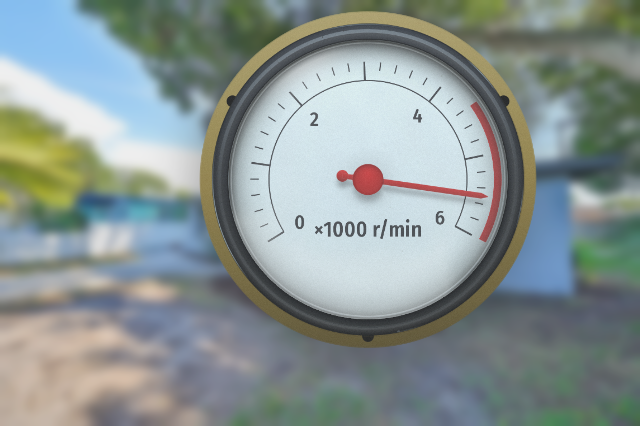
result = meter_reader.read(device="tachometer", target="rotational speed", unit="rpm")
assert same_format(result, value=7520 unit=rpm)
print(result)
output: value=5500 unit=rpm
